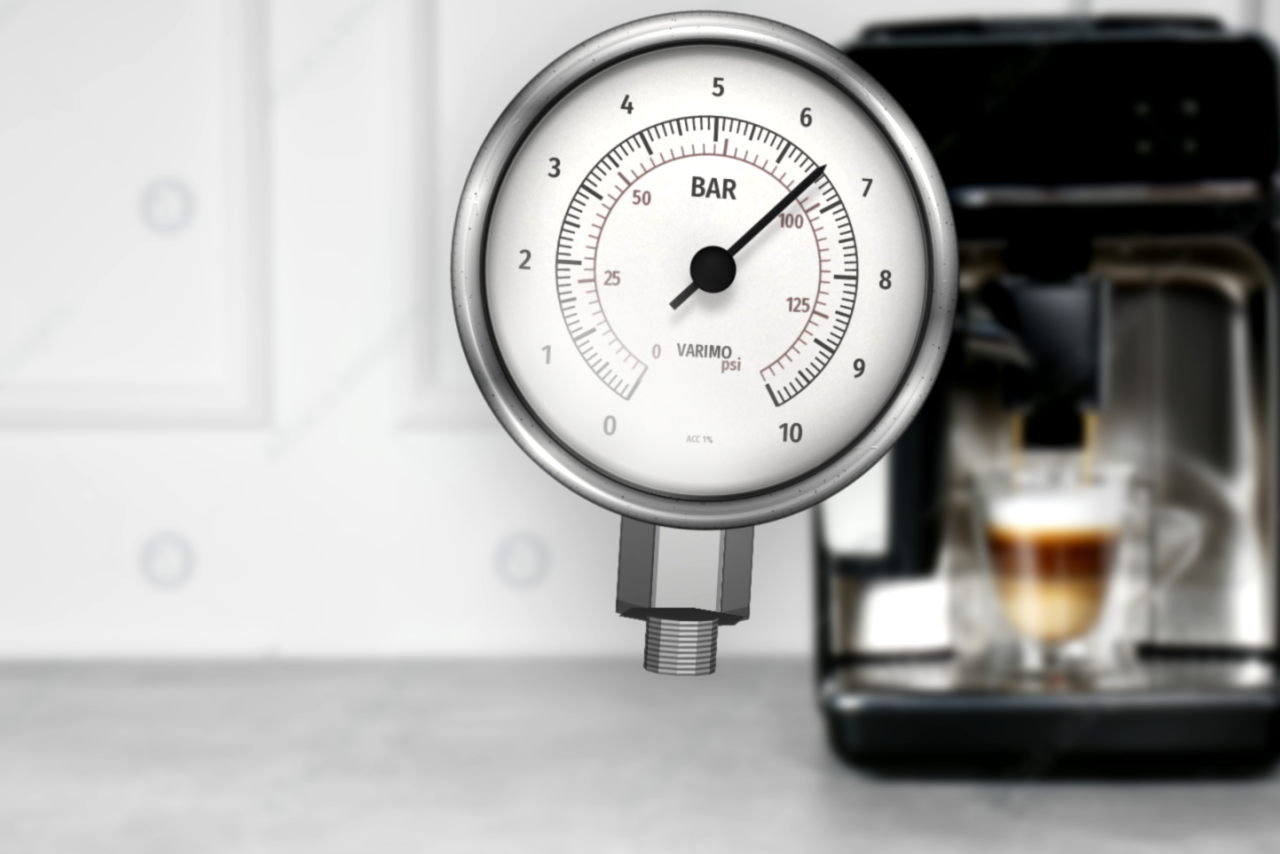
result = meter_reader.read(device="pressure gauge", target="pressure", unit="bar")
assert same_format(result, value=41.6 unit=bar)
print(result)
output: value=6.5 unit=bar
